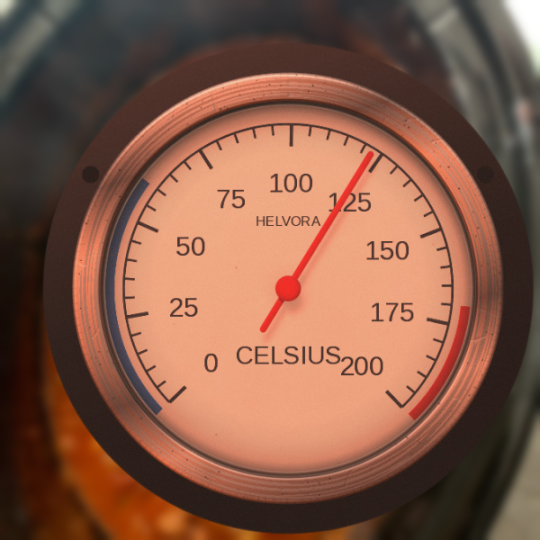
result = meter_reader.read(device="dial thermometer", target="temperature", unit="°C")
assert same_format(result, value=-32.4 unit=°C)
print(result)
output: value=122.5 unit=°C
